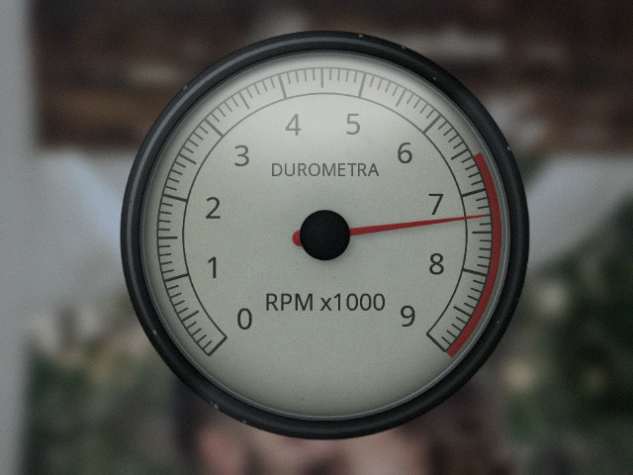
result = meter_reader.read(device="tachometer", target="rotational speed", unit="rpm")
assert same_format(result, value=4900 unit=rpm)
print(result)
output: value=7300 unit=rpm
